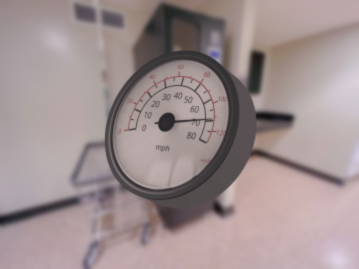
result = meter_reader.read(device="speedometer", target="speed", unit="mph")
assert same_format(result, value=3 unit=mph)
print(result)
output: value=70 unit=mph
